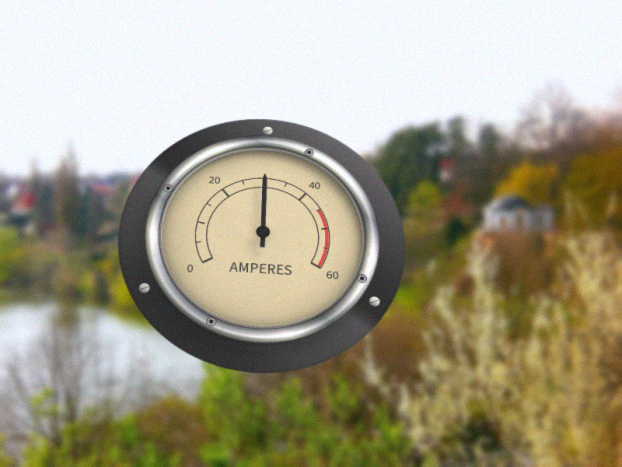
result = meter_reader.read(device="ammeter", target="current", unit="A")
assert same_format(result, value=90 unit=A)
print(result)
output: value=30 unit=A
